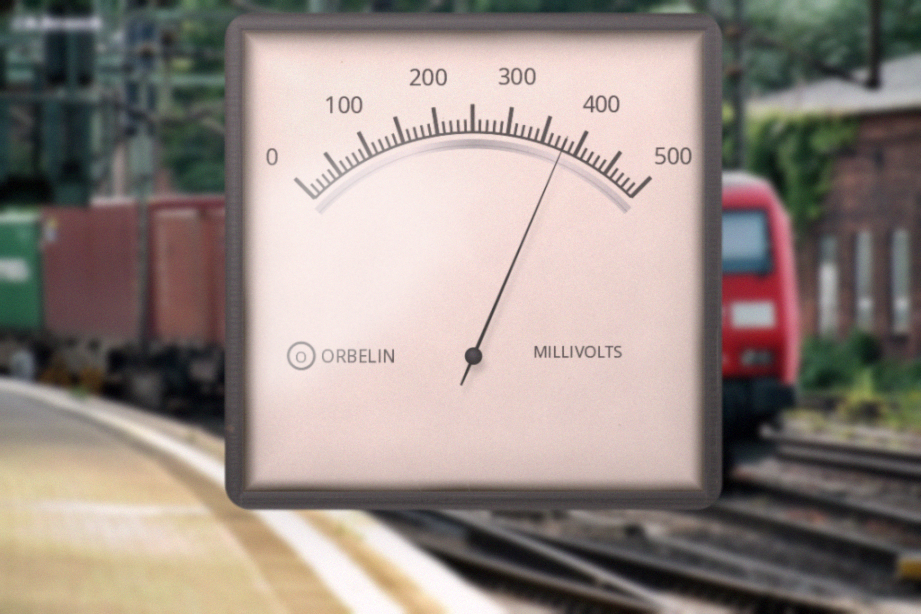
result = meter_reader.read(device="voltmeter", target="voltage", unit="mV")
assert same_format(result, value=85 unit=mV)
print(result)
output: value=380 unit=mV
